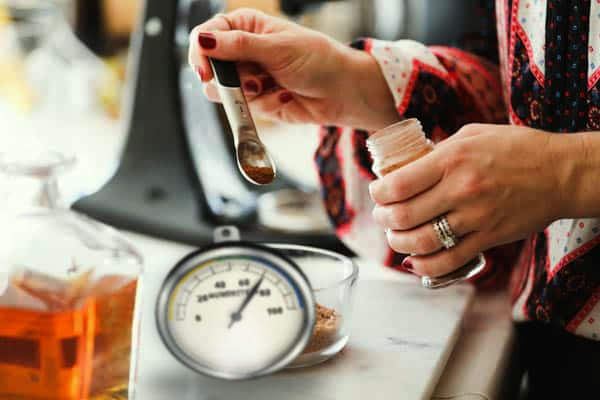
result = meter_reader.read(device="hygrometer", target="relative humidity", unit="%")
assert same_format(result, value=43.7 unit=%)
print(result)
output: value=70 unit=%
